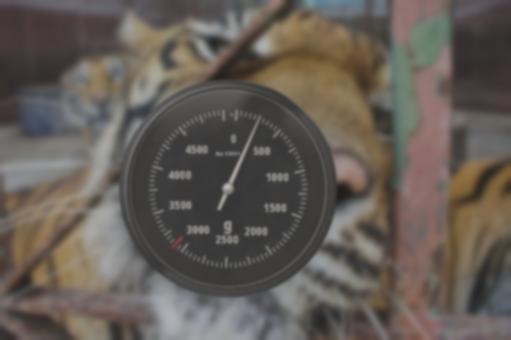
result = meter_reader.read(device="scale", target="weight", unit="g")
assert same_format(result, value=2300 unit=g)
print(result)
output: value=250 unit=g
